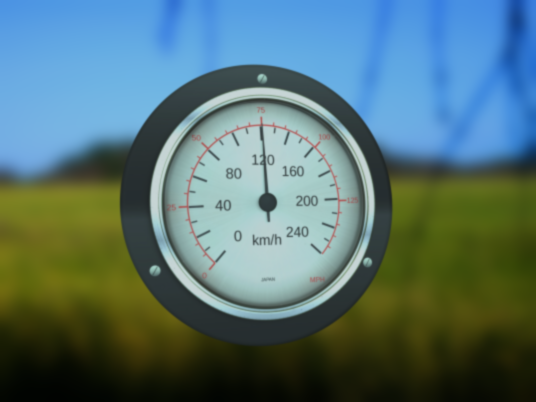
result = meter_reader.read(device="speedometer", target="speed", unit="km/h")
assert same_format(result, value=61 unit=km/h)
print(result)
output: value=120 unit=km/h
